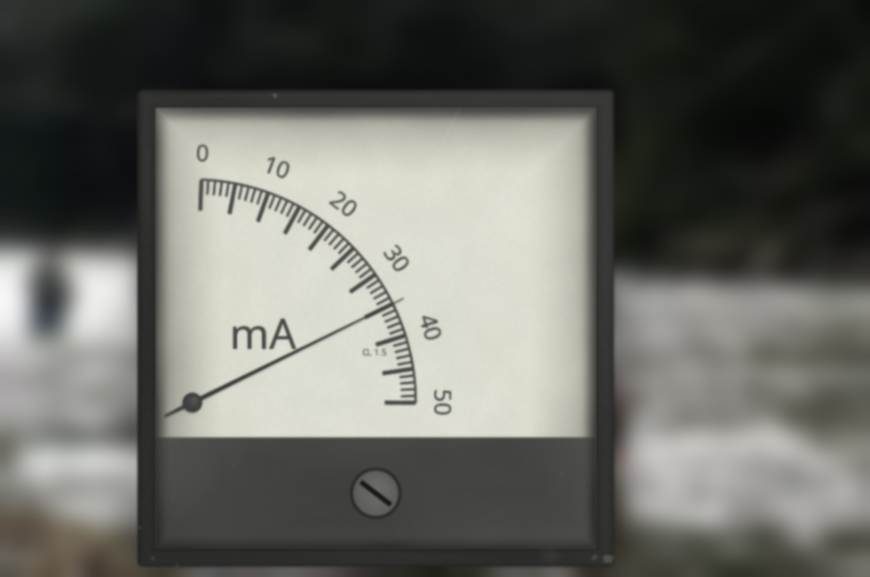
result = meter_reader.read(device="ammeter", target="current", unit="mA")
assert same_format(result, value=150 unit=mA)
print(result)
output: value=35 unit=mA
